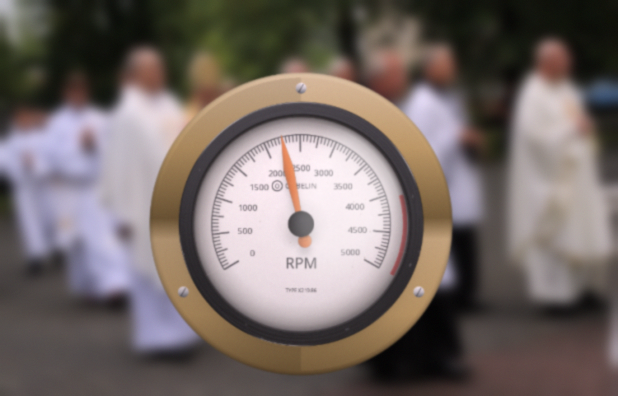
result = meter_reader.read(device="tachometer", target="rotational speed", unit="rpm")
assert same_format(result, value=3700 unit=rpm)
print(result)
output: value=2250 unit=rpm
